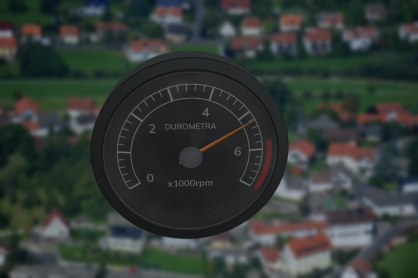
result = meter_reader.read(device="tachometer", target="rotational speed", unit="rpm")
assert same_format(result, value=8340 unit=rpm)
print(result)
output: value=5200 unit=rpm
